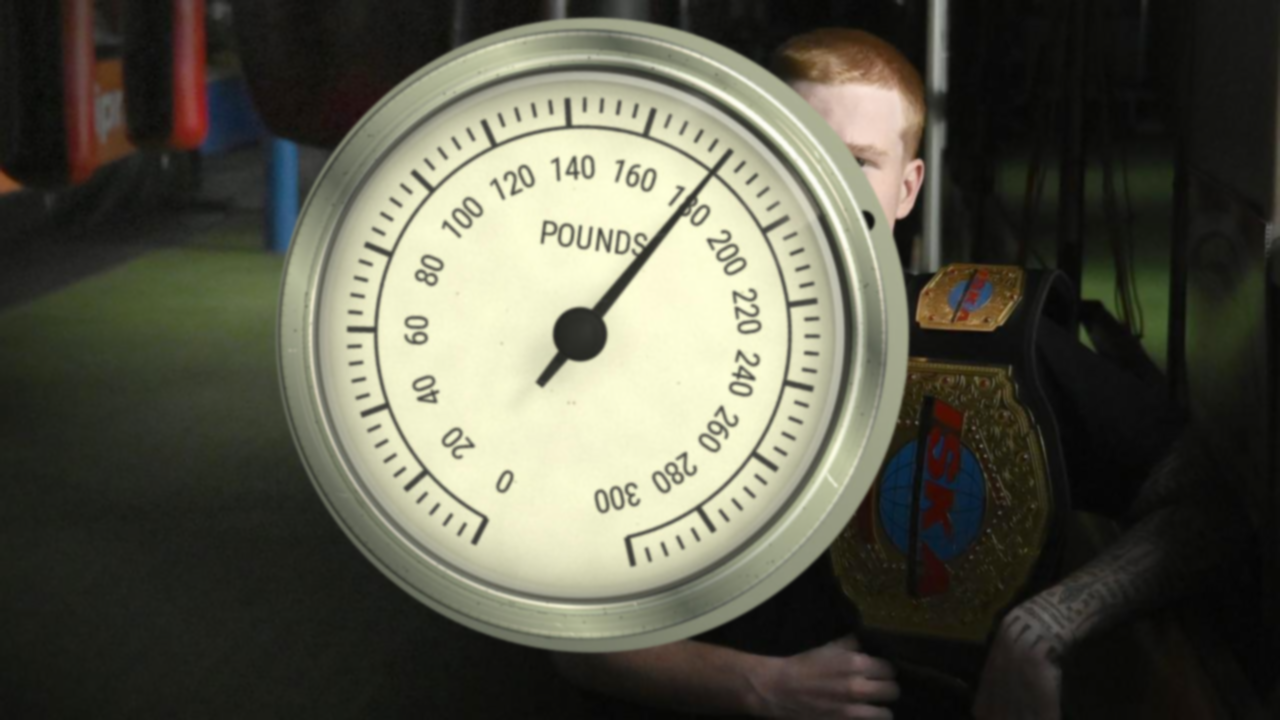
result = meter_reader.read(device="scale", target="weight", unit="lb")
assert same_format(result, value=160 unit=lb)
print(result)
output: value=180 unit=lb
